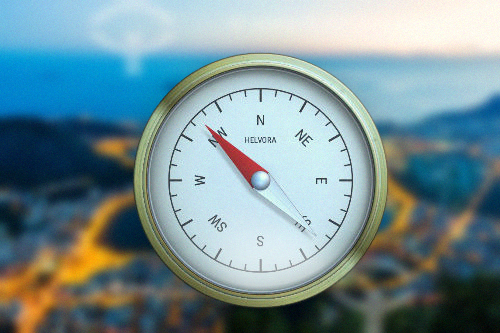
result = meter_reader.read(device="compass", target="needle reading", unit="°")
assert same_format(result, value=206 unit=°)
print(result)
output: value=315 unit=°
